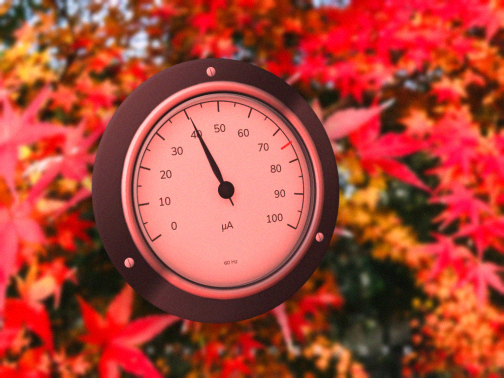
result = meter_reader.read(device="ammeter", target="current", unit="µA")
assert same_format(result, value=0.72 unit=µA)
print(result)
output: value=40 unit=µA
